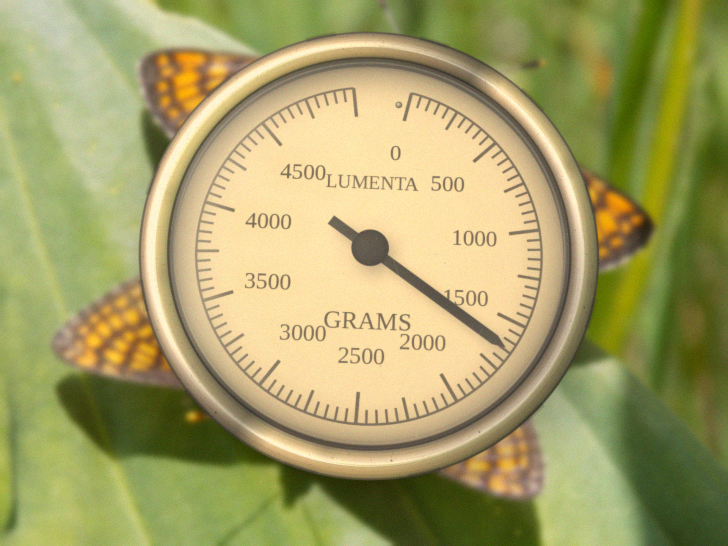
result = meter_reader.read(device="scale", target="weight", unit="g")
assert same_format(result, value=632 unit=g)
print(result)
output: value=1650 unit=g
